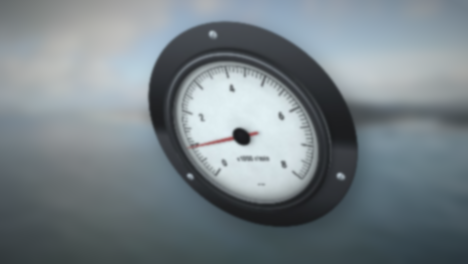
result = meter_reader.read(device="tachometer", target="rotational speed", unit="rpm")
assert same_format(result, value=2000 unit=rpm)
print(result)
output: value=1000 unit=rpm
